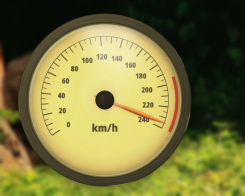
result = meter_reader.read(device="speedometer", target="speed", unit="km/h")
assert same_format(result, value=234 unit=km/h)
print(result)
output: value=235 unit=km/h
